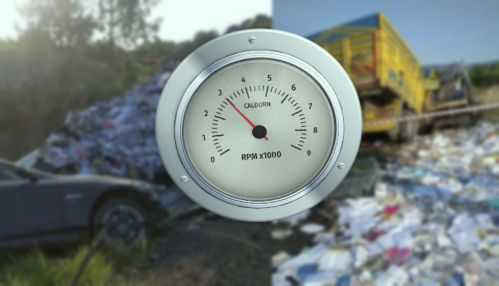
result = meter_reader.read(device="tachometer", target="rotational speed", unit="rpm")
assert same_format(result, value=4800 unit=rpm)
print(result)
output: value=3000 unit=rpm
